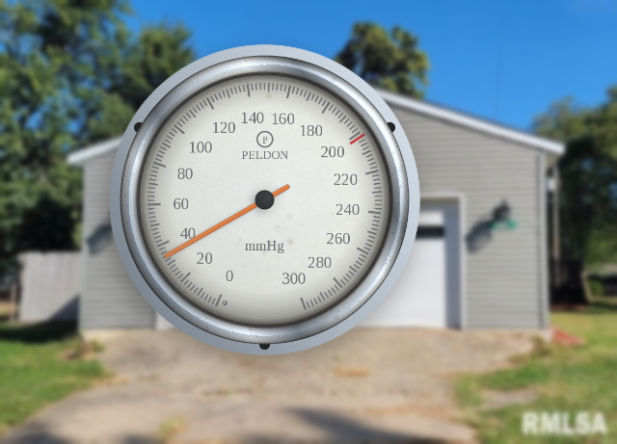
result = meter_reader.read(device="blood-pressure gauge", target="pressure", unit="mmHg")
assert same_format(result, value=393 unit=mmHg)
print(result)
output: value=34 unit=mmHg
